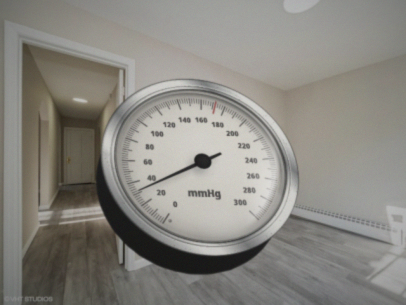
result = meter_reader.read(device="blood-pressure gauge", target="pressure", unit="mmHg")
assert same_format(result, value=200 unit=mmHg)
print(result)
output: value=30 unit=mmHg
